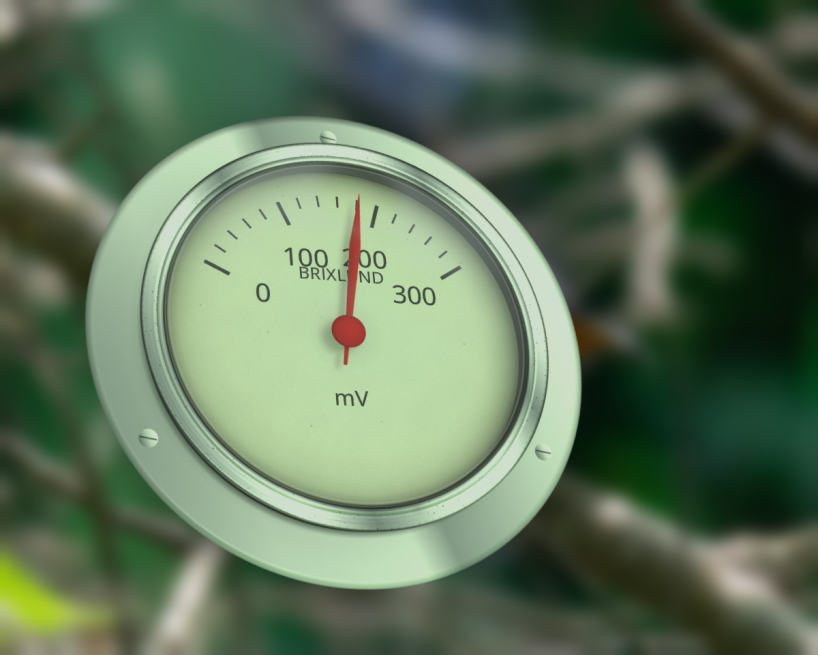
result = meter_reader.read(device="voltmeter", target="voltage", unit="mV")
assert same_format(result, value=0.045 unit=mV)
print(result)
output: value=180 unit=mV
